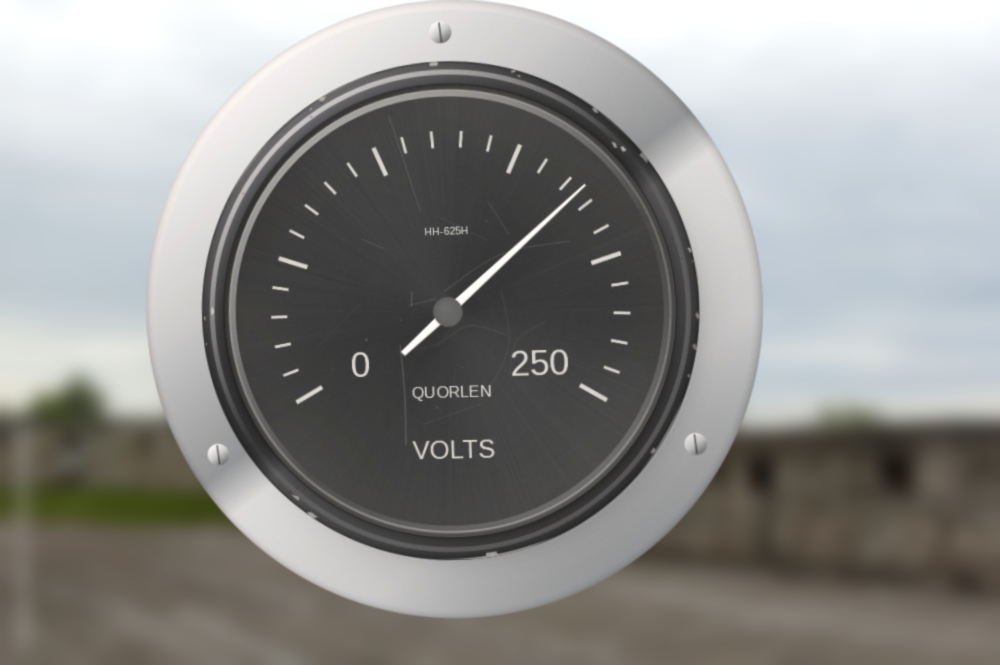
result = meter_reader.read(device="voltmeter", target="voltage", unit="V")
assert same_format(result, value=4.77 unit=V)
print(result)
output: value=175 unit=V
